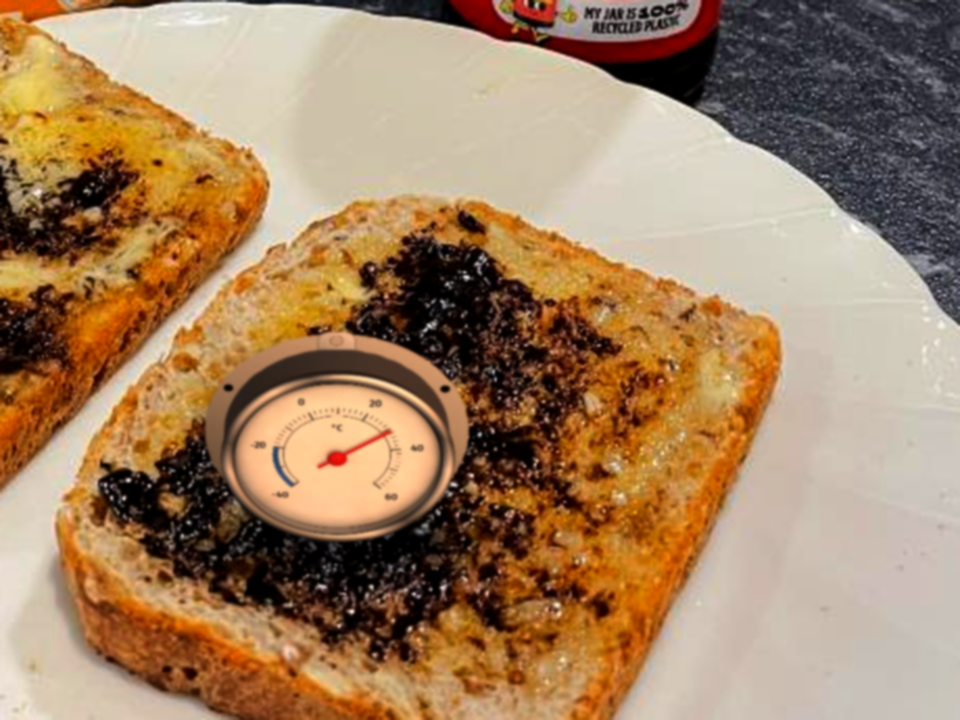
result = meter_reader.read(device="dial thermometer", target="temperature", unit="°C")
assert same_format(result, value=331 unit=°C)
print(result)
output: value=30 unit=°C
